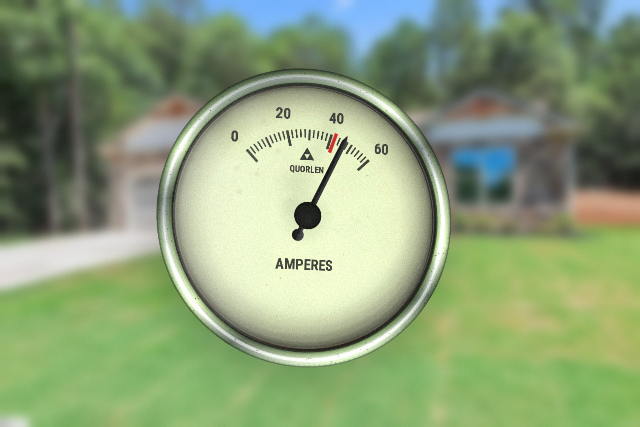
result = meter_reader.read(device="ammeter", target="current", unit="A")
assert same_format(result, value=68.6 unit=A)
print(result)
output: value=46 unit=A
